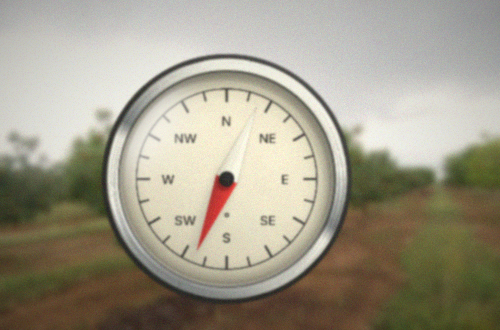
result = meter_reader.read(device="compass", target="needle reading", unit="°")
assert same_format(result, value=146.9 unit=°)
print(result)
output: value=202.5 unit=°
